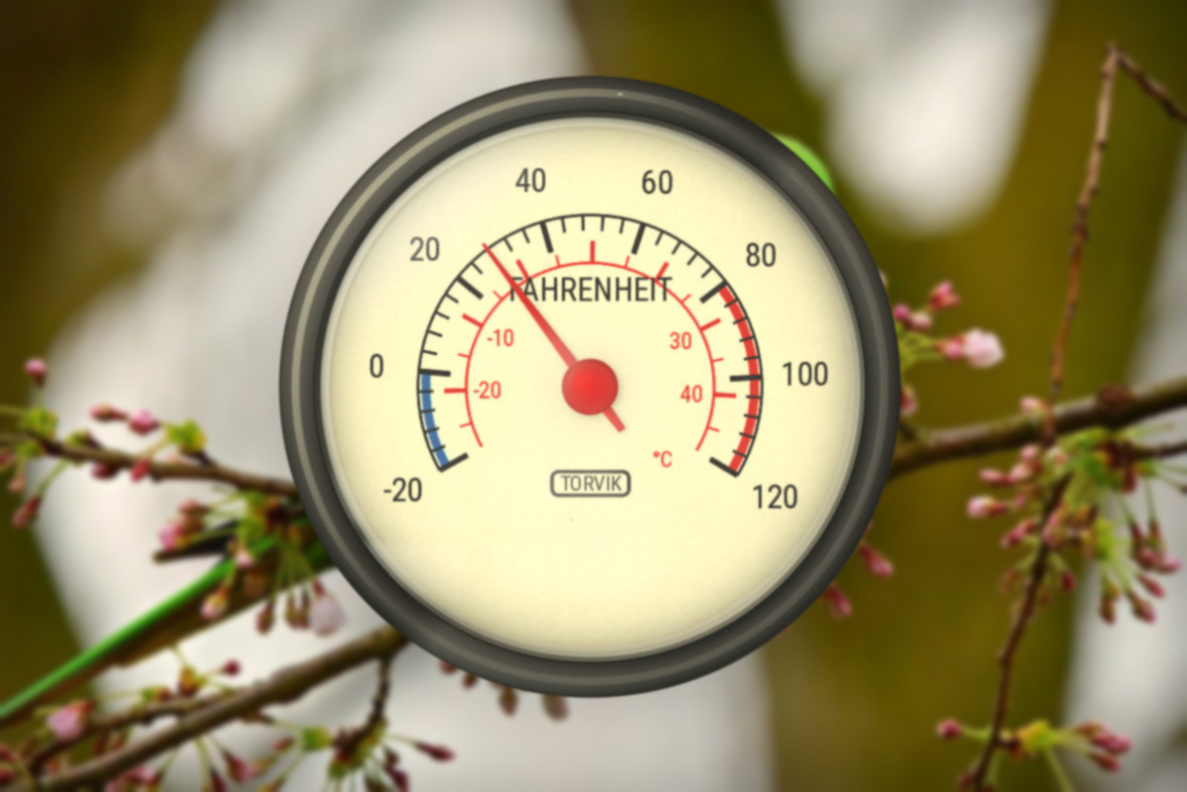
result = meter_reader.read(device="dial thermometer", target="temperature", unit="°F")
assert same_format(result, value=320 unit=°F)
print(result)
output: value=28 unit=°F
